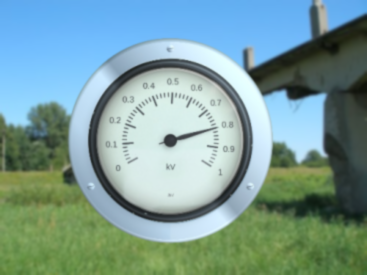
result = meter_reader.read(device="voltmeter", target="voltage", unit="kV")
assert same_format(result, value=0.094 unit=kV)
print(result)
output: value=0.8 unit=kV
